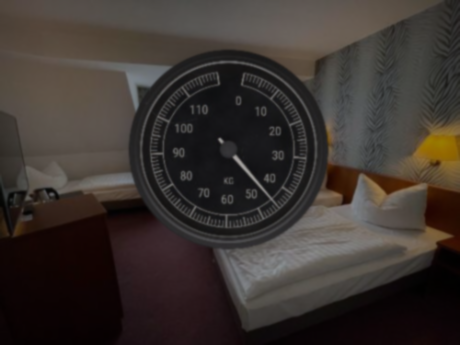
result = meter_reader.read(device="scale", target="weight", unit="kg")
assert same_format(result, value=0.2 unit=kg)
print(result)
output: value=45 unit=kg
